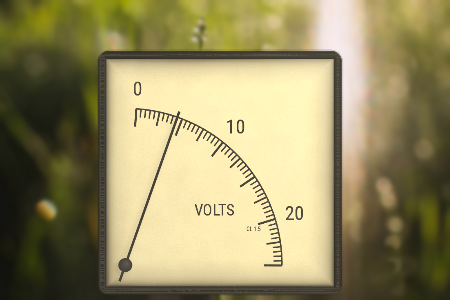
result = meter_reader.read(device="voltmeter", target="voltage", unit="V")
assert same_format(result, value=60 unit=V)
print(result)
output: value=4.5 unit=V
